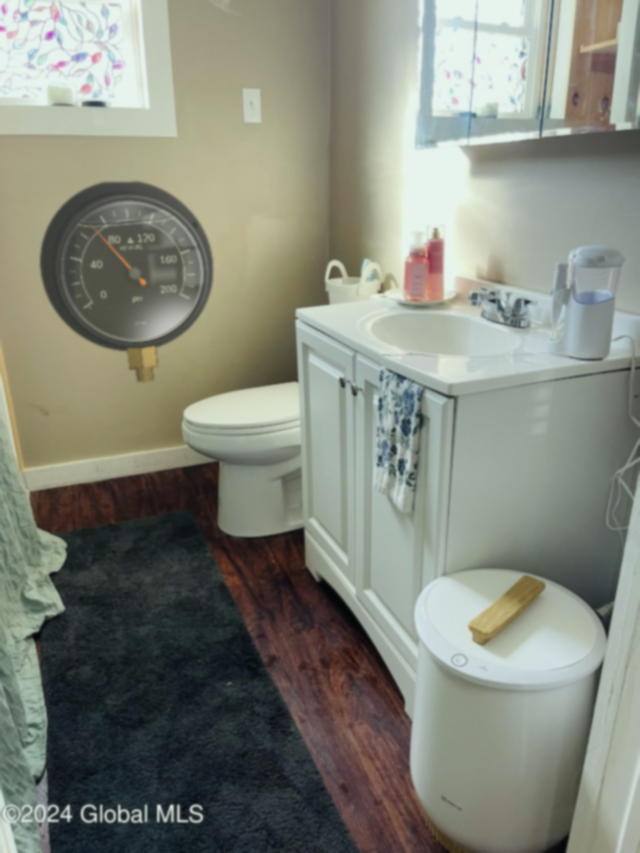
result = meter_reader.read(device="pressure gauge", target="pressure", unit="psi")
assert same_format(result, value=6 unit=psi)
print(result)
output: value=70 unit=psi
